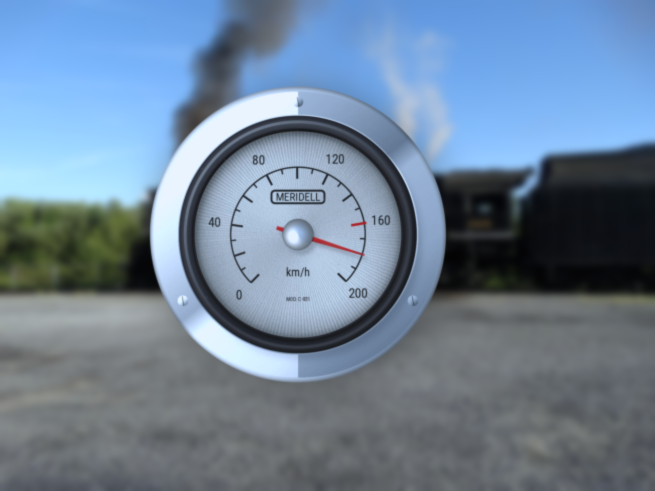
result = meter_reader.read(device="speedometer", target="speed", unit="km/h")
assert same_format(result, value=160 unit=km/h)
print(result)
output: value=180 unit=km/h
